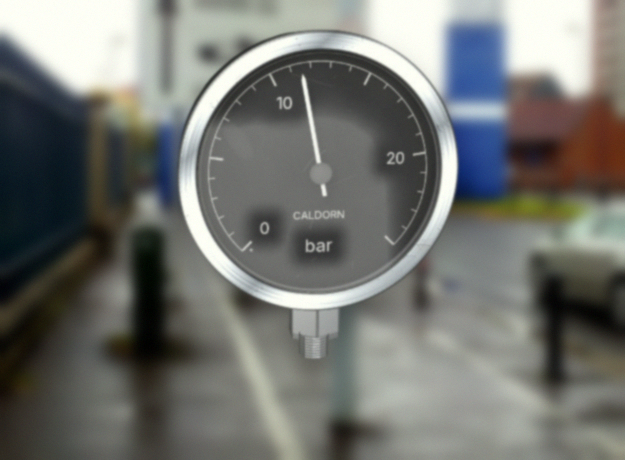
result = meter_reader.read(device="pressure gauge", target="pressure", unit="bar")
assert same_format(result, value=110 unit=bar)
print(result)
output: value=11.5 unit=bar
